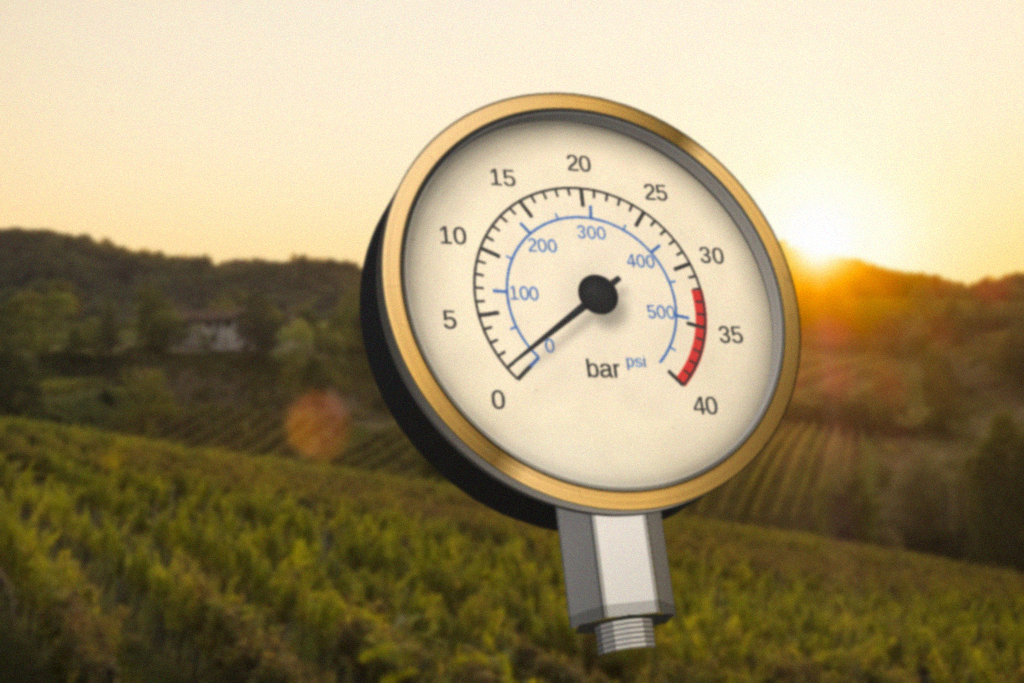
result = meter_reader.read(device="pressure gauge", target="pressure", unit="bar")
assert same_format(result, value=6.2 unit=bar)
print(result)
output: value=1 unit=bar
